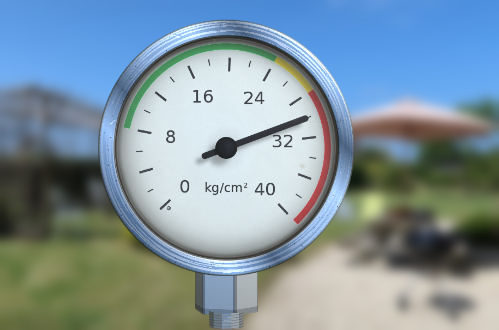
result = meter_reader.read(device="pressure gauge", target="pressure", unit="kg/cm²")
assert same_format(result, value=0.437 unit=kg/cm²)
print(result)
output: value=30 unit=kg/cm²
